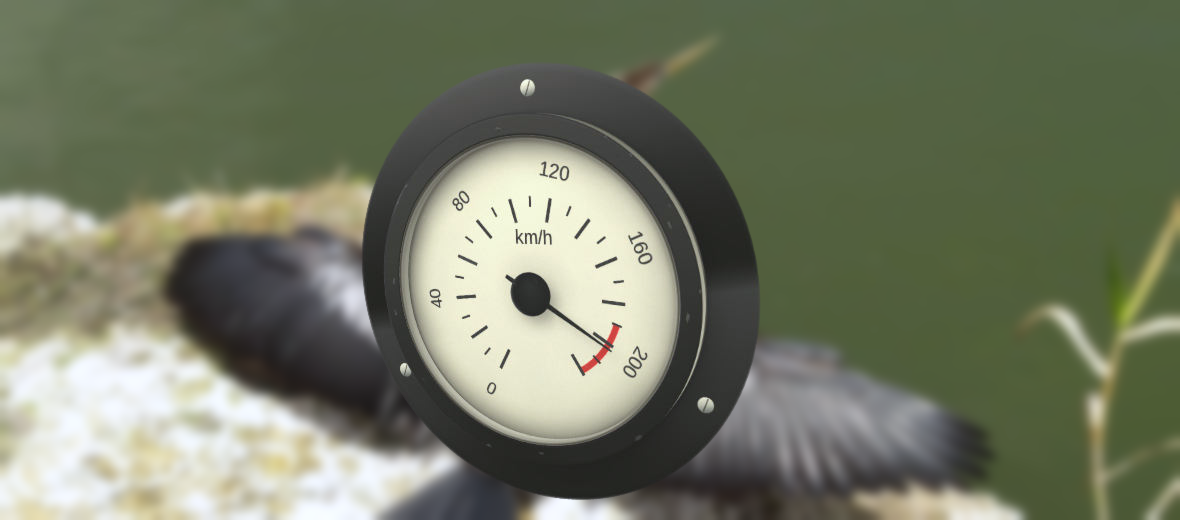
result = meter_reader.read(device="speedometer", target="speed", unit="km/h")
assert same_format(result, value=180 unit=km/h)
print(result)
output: value=200 unit=km/h
